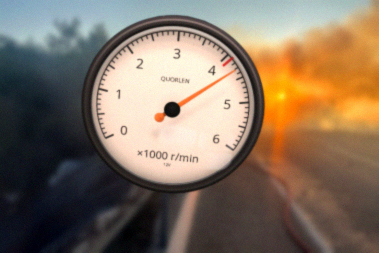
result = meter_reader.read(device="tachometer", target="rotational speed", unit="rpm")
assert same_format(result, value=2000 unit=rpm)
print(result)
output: value=4300 unit=rpm
